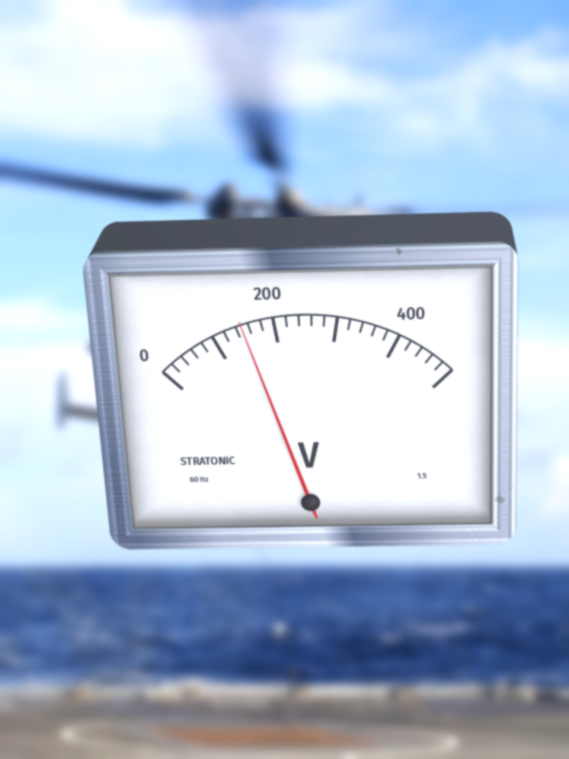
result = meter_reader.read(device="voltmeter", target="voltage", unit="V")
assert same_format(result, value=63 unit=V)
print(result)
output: value=150 unit=V
